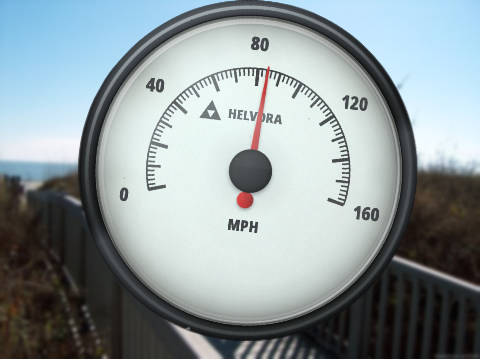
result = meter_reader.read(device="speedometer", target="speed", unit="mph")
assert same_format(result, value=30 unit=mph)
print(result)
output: value=84 unit=mph
